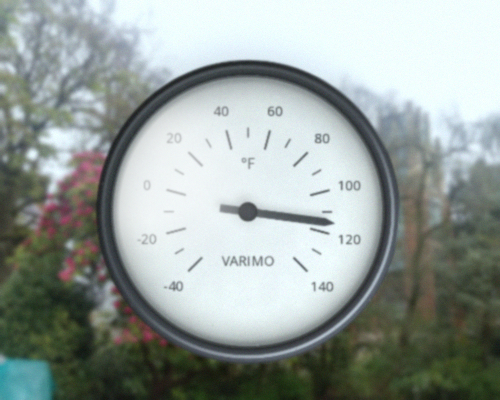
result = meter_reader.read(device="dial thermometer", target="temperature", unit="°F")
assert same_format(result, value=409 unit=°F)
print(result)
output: value=115 unit=°F
